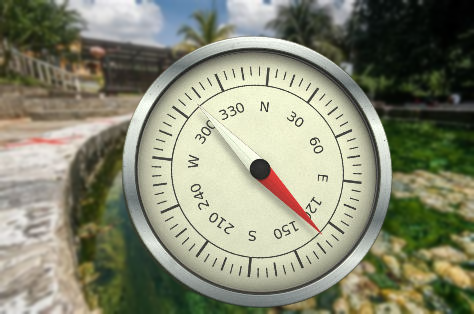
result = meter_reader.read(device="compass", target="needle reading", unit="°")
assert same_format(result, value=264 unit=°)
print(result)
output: value=130 unit=°
